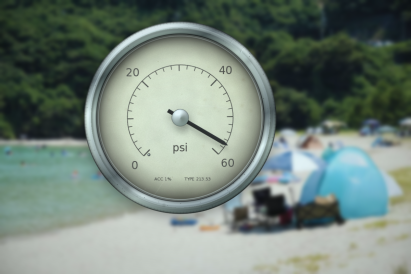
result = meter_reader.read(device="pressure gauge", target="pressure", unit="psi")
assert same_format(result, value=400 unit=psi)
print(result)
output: value=57 unit=psi
